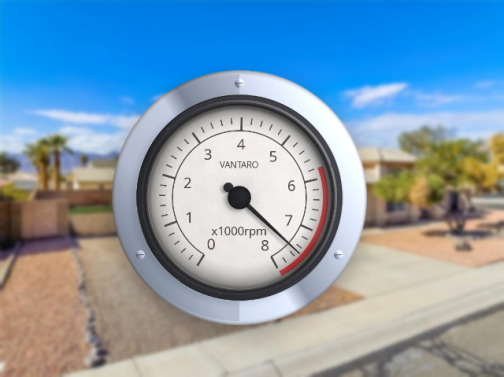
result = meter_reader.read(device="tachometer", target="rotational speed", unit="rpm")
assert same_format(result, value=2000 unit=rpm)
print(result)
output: value=7500 unit=rpm
